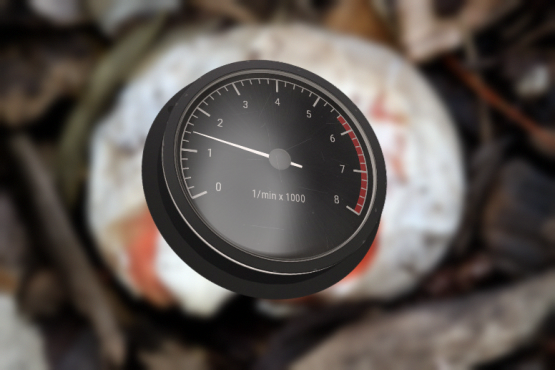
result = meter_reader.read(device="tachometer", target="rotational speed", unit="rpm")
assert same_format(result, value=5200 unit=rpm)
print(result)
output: value=1400 unit=rpm
